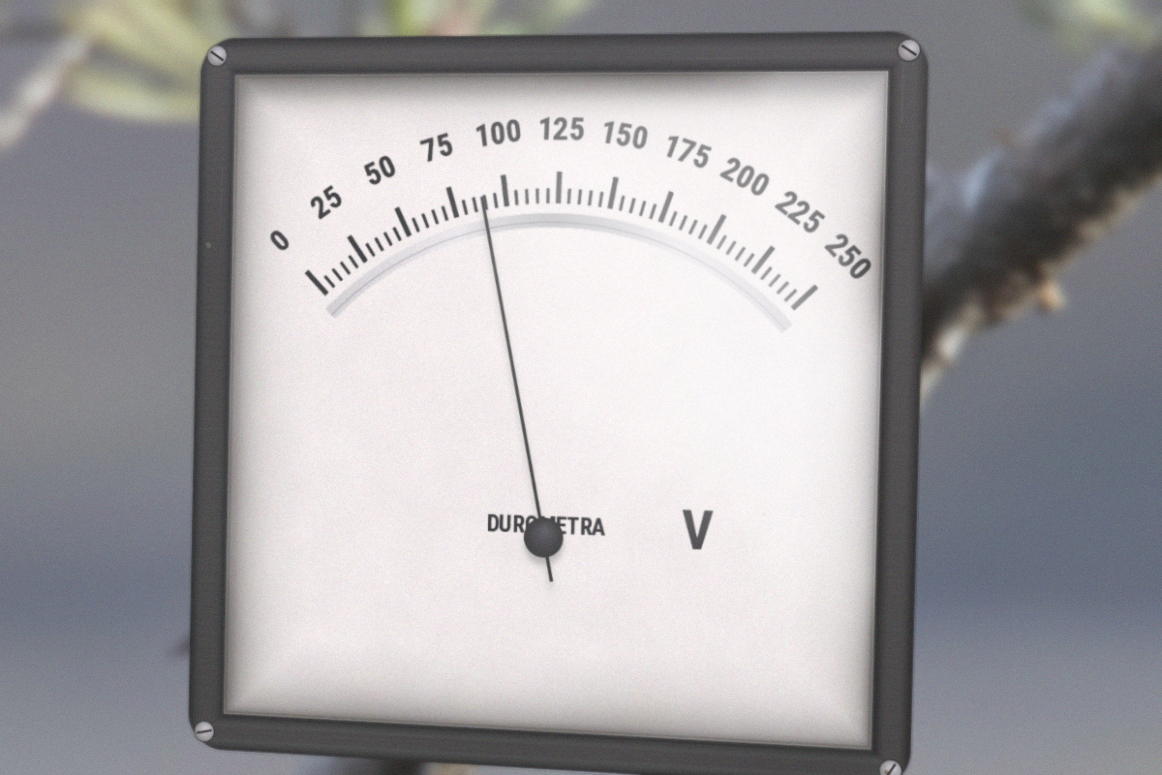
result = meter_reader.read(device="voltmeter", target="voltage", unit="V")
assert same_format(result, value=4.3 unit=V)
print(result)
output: value=90 unit=V
